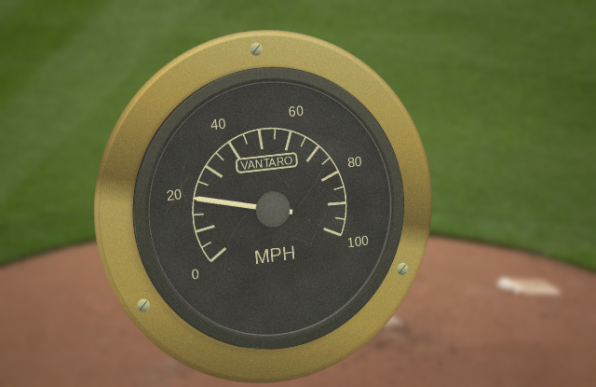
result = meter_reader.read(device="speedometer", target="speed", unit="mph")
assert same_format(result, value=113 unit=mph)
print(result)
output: value=20 unit=mph
